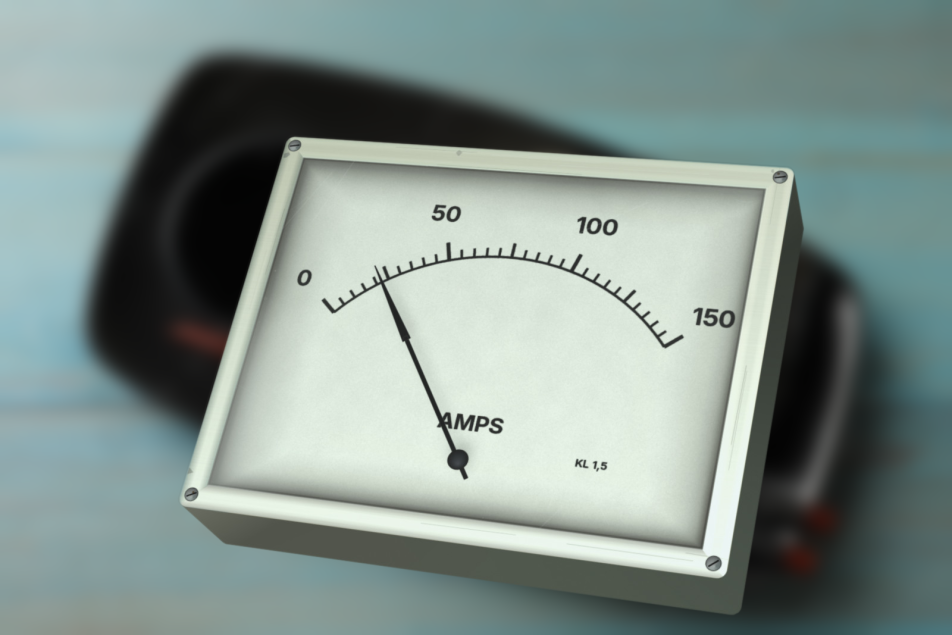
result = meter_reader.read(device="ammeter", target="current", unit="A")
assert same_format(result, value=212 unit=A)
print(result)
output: value=22.5 unit=A
